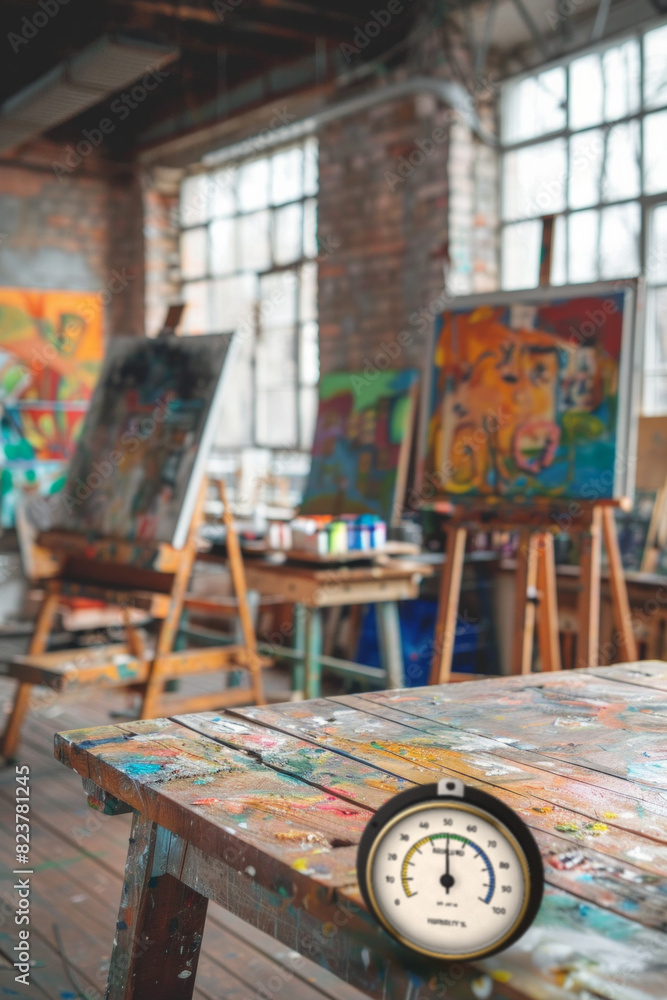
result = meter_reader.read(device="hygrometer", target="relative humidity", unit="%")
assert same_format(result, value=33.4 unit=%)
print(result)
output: value=50 unit=%
